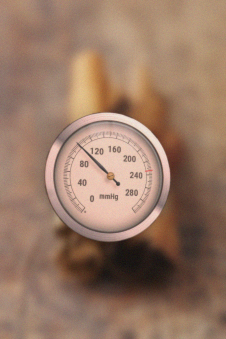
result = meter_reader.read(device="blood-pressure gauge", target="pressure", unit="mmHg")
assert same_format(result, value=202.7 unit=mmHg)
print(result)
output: value=100 unit=mmHg
